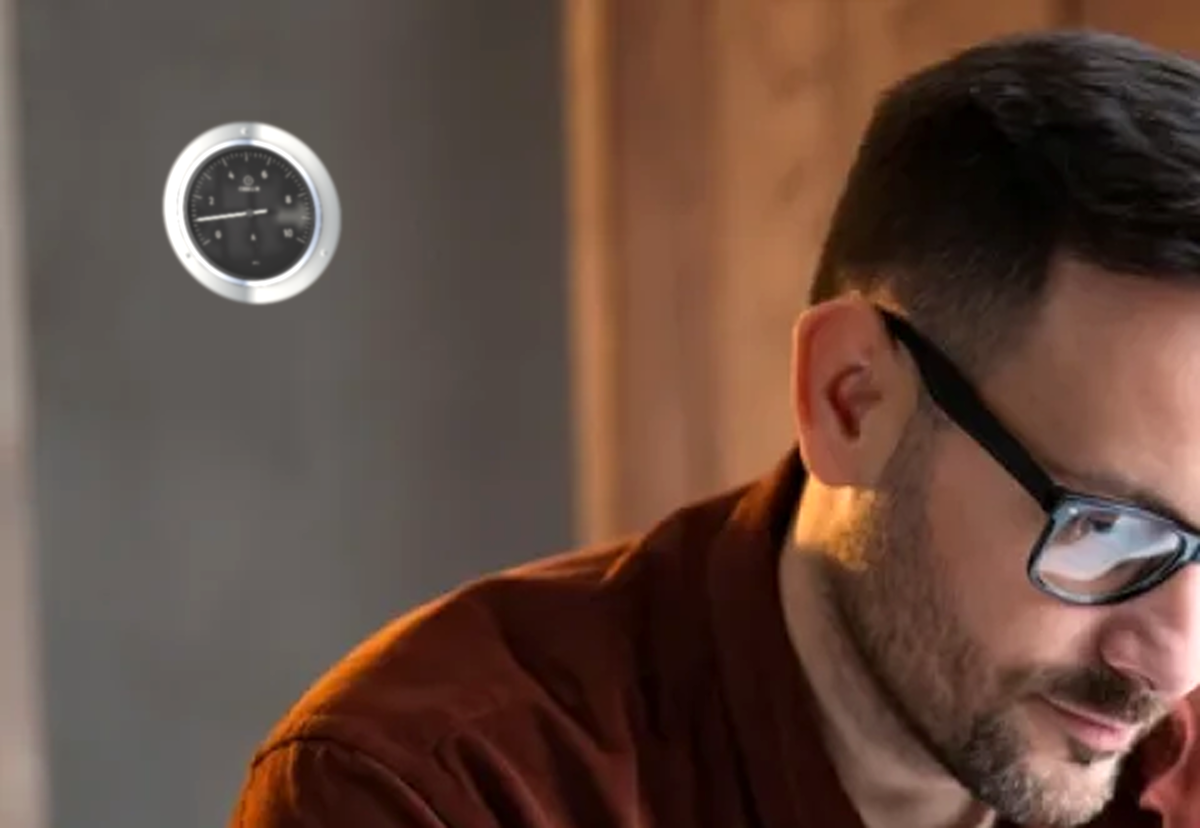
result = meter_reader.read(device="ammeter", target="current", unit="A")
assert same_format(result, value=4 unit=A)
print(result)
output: value=1 unit=A
